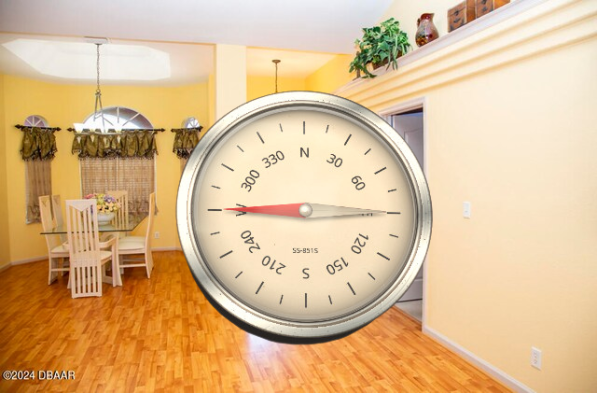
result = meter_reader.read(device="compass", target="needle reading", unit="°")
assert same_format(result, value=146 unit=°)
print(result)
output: value=270 unit=°
